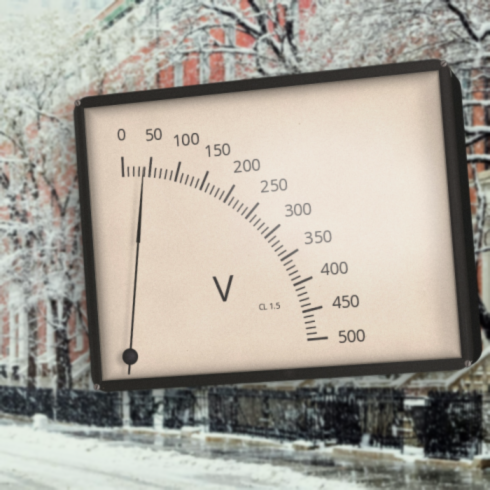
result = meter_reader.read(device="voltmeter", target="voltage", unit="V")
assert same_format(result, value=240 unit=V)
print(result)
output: value=40 unit=V
